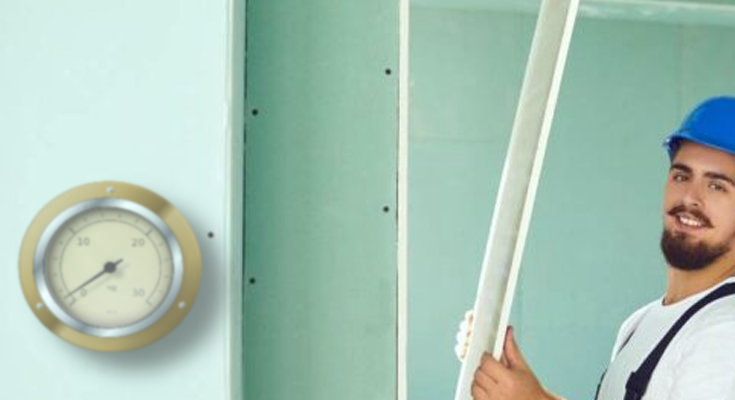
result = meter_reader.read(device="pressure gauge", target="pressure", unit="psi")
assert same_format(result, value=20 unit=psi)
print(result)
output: value=1 unit=psi
